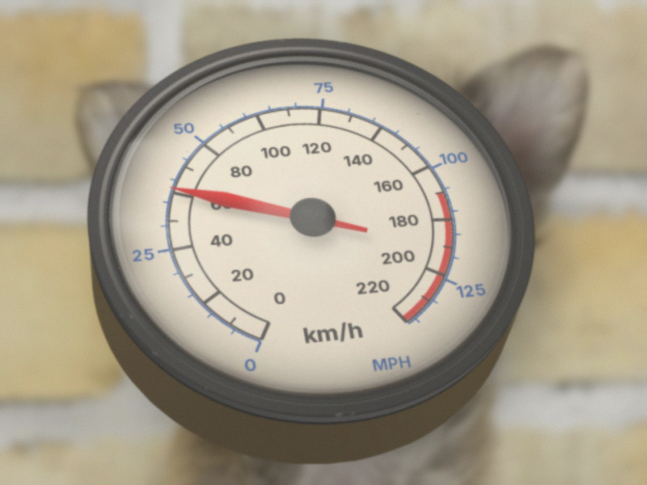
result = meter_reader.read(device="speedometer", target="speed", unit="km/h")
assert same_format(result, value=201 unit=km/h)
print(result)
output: value=60 unit=km/h
